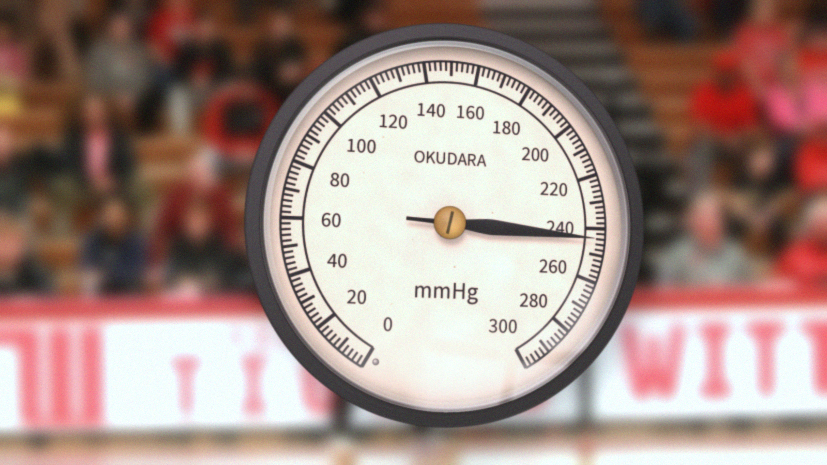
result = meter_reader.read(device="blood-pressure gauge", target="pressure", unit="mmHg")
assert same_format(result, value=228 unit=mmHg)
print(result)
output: value=244 unit=mmHg
